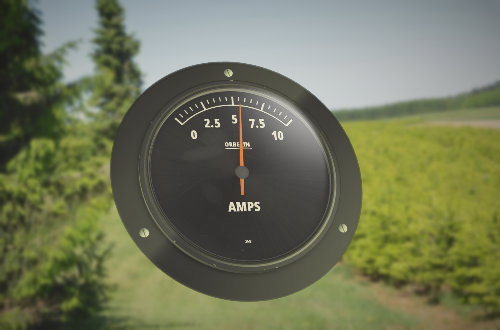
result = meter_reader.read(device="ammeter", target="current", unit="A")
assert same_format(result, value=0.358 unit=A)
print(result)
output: value=5.5 unit=A
